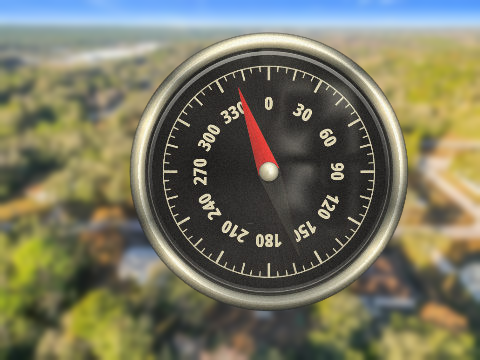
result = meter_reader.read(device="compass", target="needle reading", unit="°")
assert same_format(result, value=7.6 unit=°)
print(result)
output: value=340 unit=°
